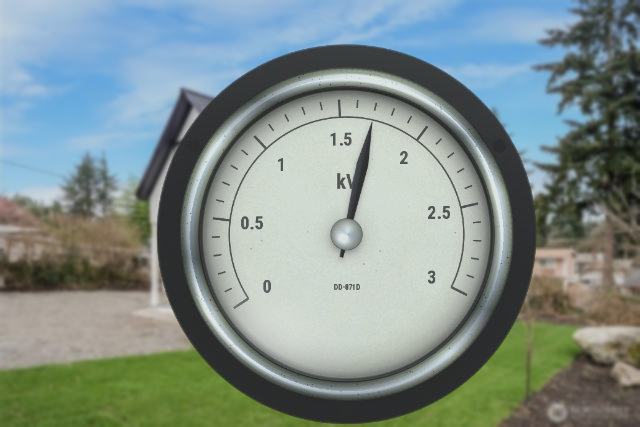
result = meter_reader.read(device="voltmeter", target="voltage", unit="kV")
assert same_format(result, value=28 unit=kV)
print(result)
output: value=1.7 unit=kV
